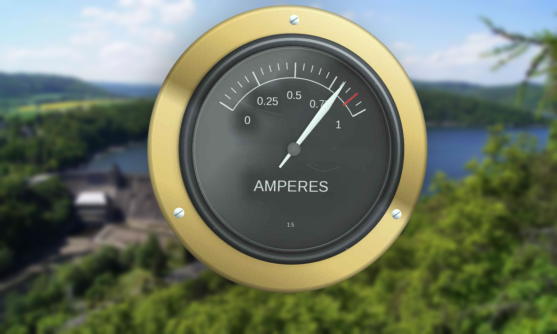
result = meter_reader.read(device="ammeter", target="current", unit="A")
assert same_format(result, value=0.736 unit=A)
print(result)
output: value=0.8 unit=A
